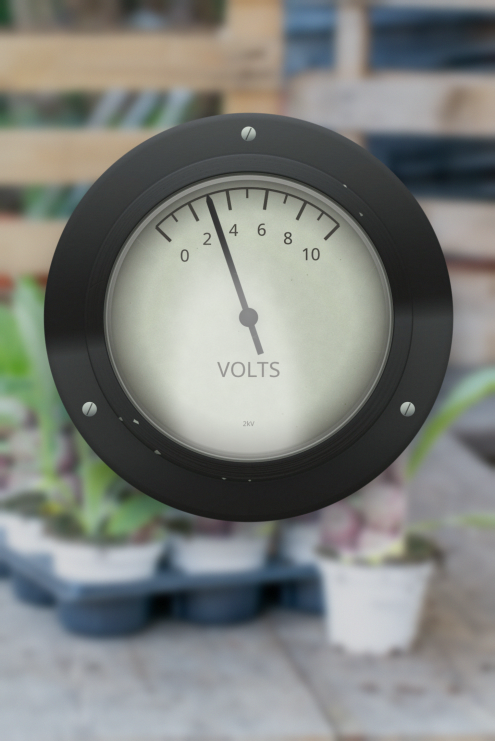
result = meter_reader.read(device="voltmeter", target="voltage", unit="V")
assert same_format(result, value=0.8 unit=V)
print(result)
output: value=3 unit=V
